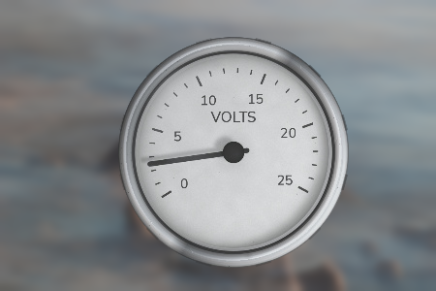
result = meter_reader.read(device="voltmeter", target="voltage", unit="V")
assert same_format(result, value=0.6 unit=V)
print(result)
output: value=2.5 unit=V
